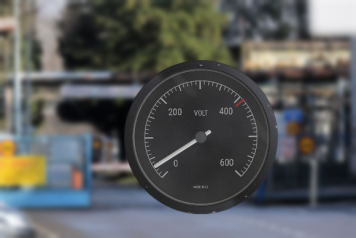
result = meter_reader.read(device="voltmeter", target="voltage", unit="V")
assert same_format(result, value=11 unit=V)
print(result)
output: value=30 unit=V
